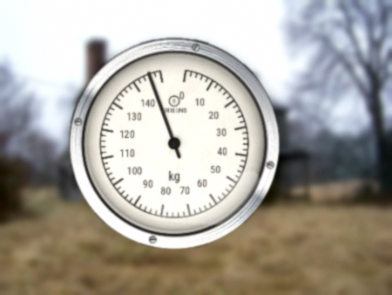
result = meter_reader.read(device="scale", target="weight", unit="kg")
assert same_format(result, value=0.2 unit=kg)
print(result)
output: value=146 unit=kg
